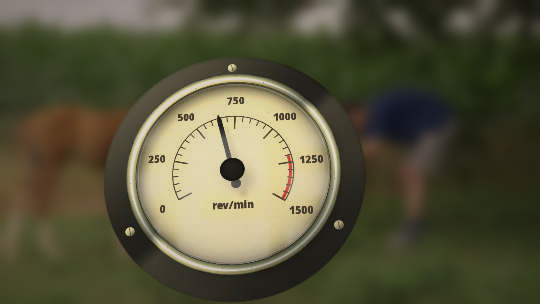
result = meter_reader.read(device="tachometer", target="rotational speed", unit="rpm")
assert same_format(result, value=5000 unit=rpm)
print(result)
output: value=650 unit=rpm
